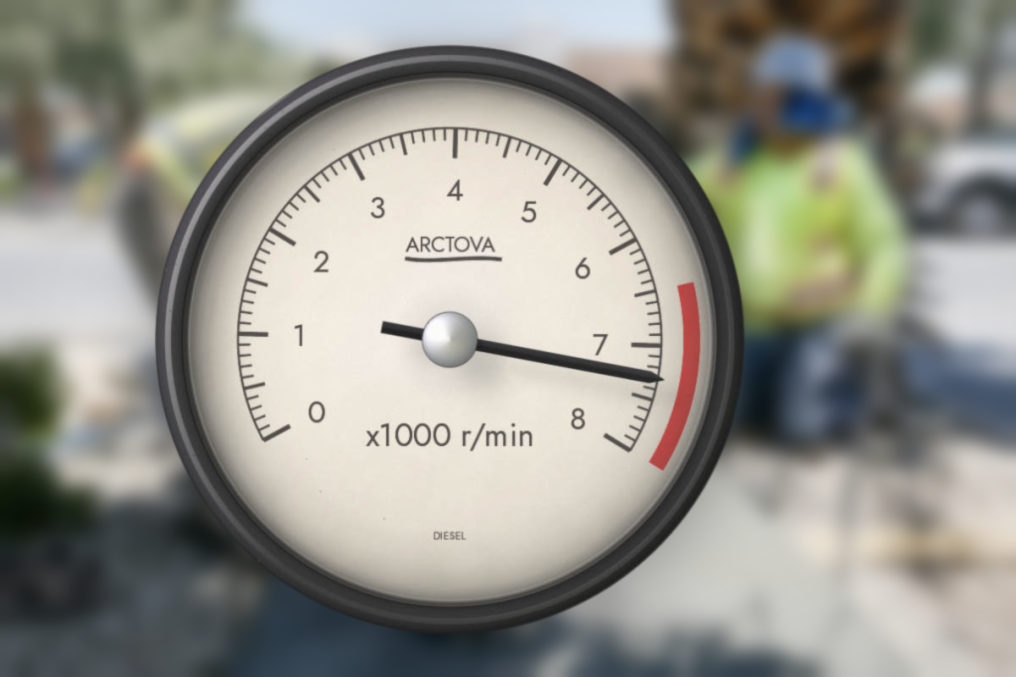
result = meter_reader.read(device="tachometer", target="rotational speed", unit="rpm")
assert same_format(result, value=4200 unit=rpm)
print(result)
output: value=7300 unit=rpm
